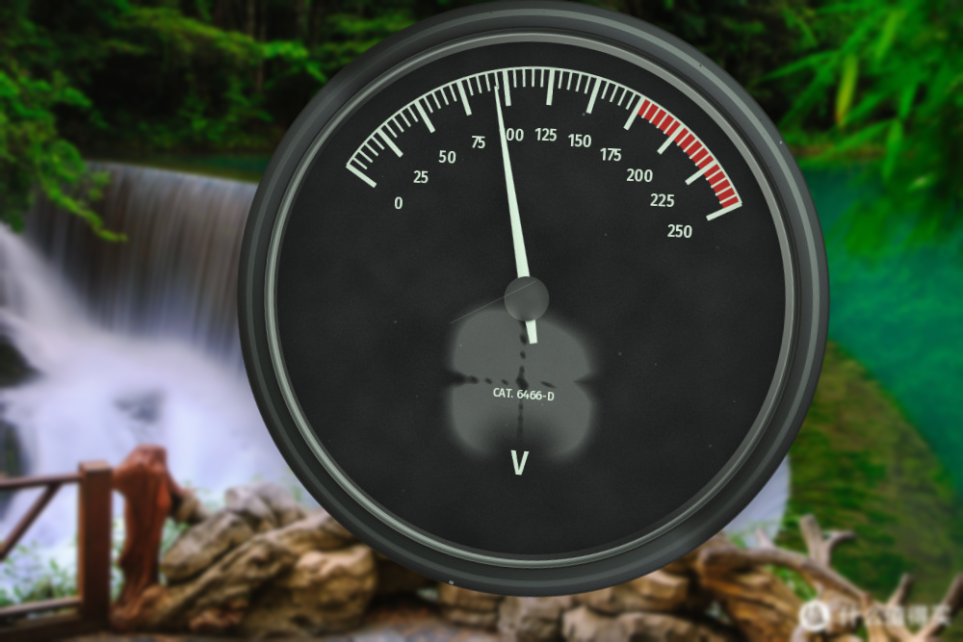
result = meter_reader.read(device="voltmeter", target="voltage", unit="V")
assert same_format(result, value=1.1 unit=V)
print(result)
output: value=95 unit=V
